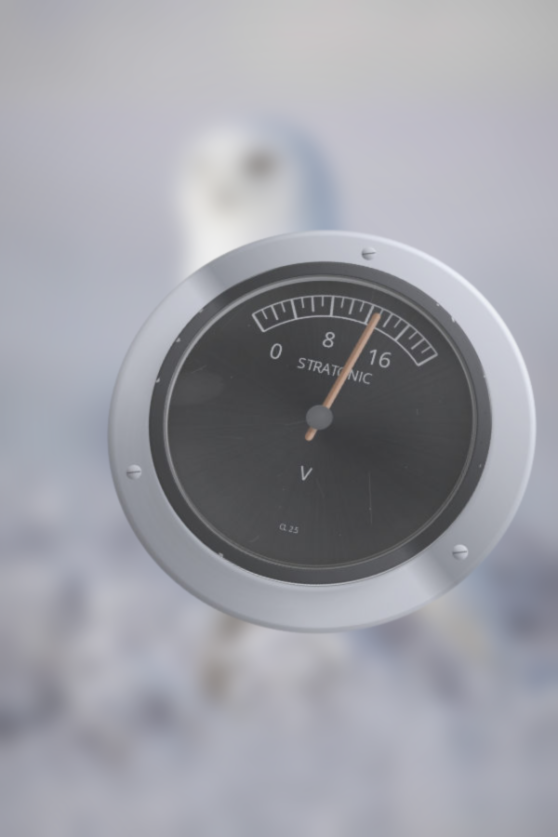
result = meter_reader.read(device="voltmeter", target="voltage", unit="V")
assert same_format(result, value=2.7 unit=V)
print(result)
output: value=13 unit=V
